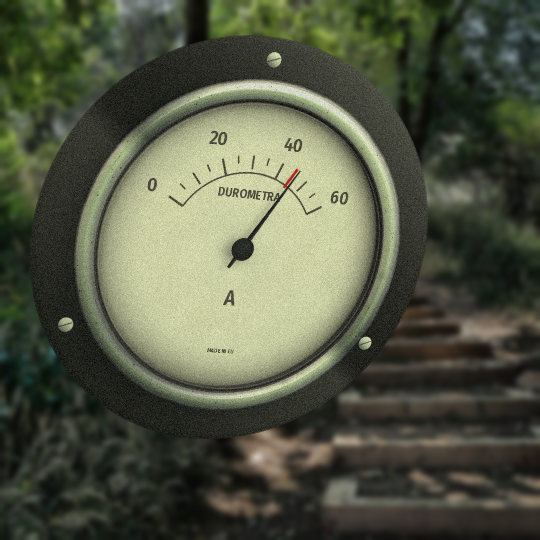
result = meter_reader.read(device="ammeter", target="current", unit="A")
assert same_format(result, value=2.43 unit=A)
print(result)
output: value=45 unit=A
